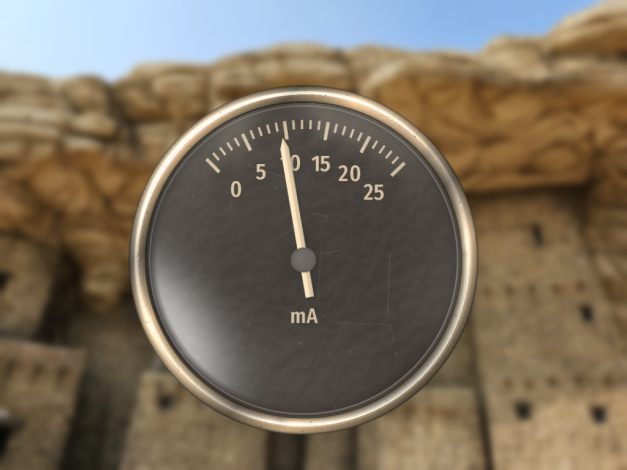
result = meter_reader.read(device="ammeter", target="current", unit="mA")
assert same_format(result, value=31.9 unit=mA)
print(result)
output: value=9.5 unit=mA
